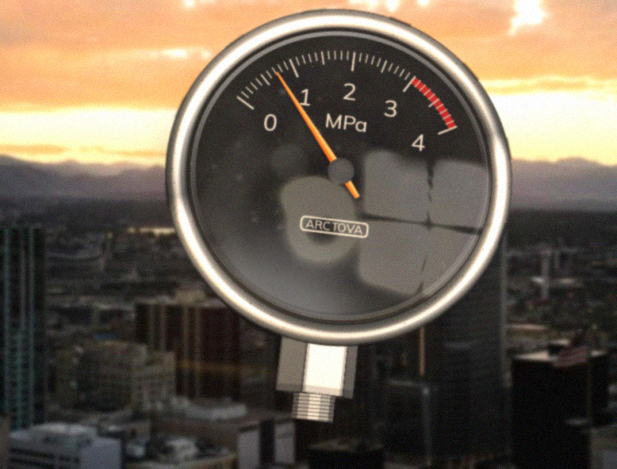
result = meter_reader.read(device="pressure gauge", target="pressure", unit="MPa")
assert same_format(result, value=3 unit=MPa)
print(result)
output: value=0.7 unit=MPa
